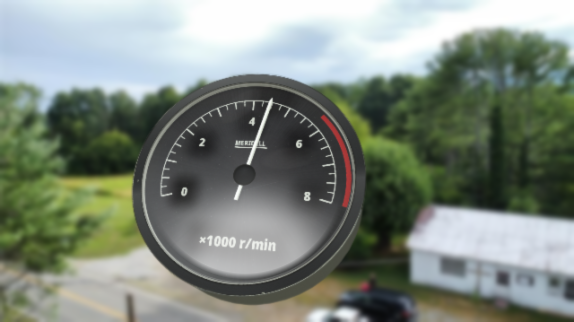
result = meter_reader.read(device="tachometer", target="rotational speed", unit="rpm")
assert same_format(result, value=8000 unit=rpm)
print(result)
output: value=4500 unit=rpm
